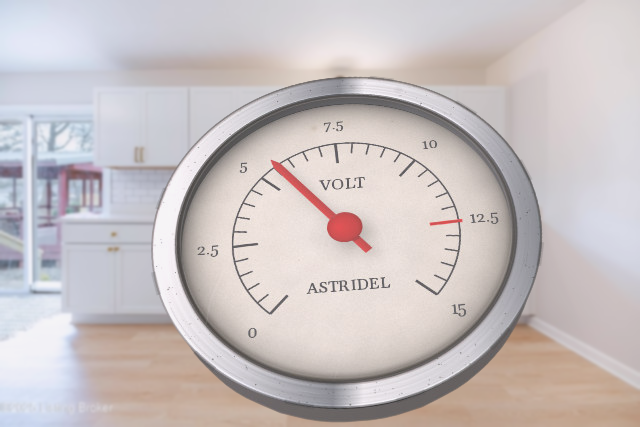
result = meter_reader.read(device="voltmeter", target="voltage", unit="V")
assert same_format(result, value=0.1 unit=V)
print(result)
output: value=5.5 unit=V
